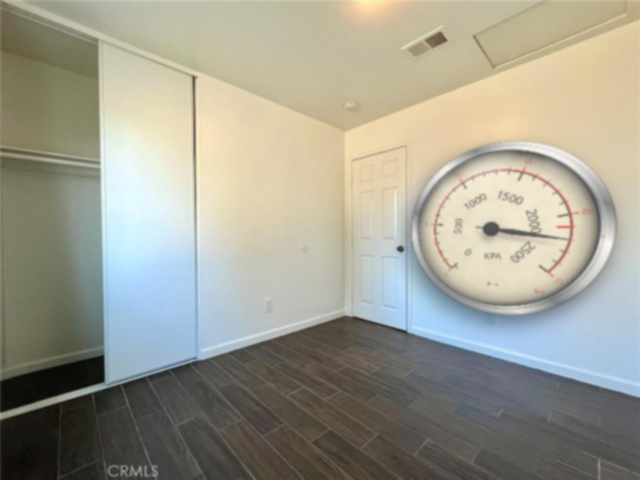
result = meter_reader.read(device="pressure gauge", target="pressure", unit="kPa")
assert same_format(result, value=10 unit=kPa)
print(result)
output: value=2200 unit=kPa
